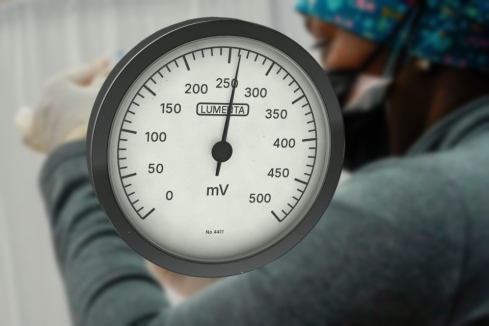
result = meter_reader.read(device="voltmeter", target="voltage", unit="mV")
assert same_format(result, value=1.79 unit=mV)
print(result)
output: value=260 unit=mV
